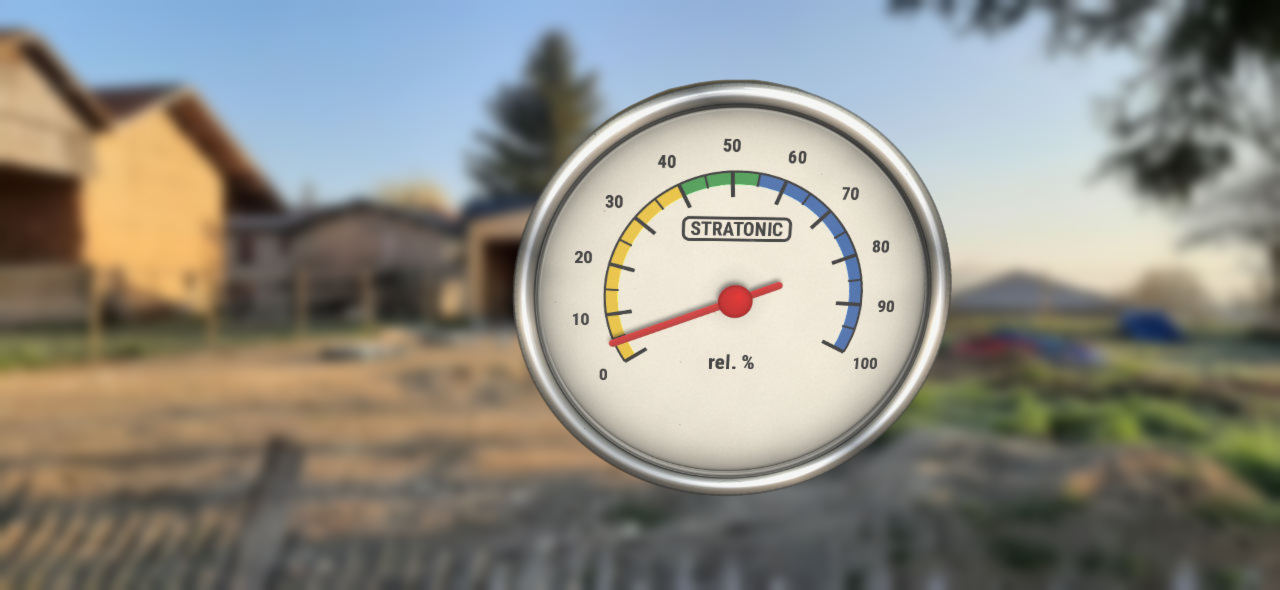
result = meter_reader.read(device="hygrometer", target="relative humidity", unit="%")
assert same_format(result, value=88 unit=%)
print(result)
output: value=5 unit=%
